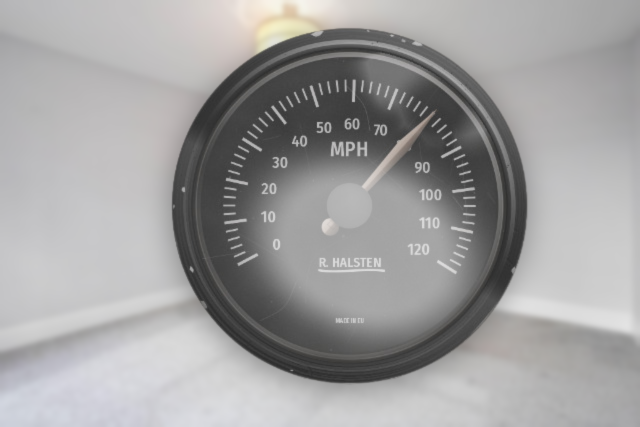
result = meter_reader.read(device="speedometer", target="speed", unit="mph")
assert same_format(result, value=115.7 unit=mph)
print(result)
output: value=80 unit=mph
